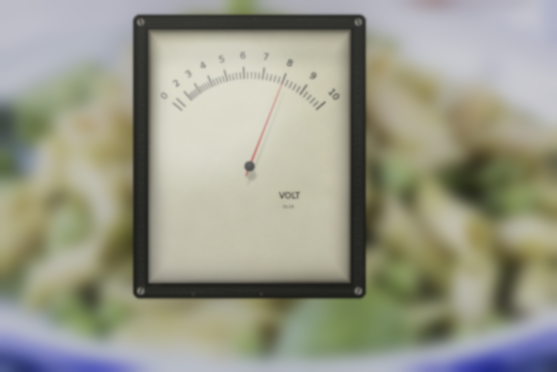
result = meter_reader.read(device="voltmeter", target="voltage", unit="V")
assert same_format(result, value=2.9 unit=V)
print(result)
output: value=8 unit=V
